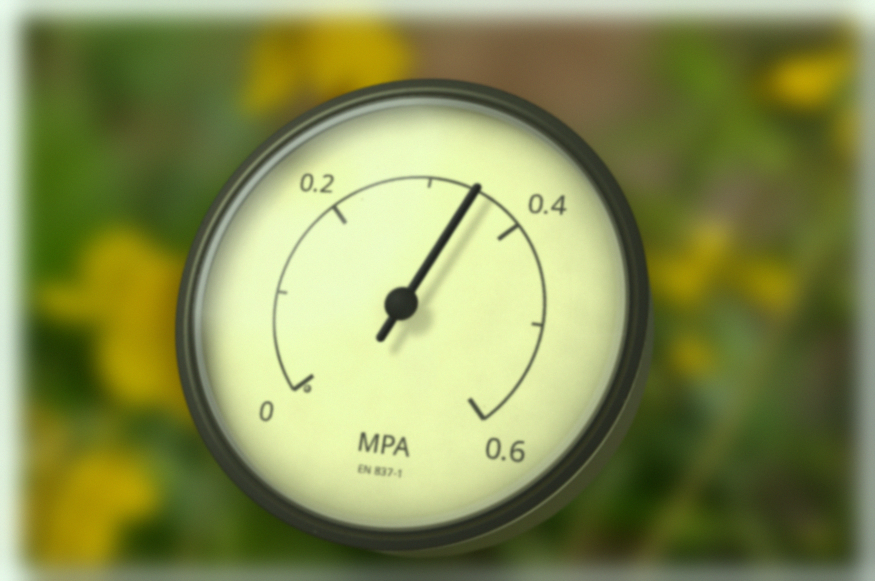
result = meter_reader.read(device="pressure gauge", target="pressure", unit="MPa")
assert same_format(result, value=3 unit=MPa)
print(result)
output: value=0.35 unit=MPa
